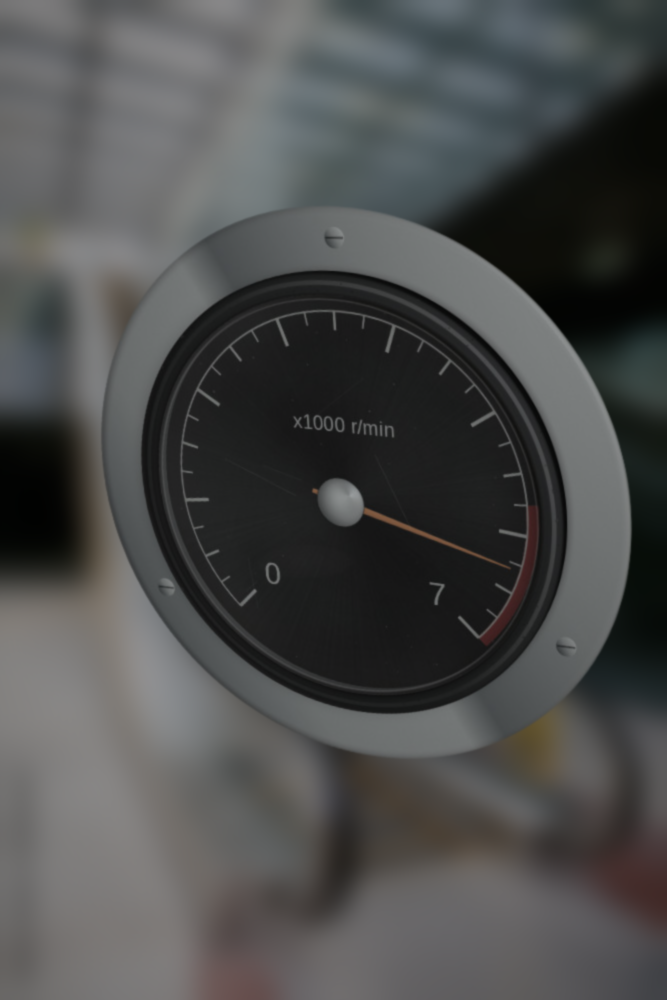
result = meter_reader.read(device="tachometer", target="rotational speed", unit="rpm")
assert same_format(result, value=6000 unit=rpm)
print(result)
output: value=6250 unit=rpm
